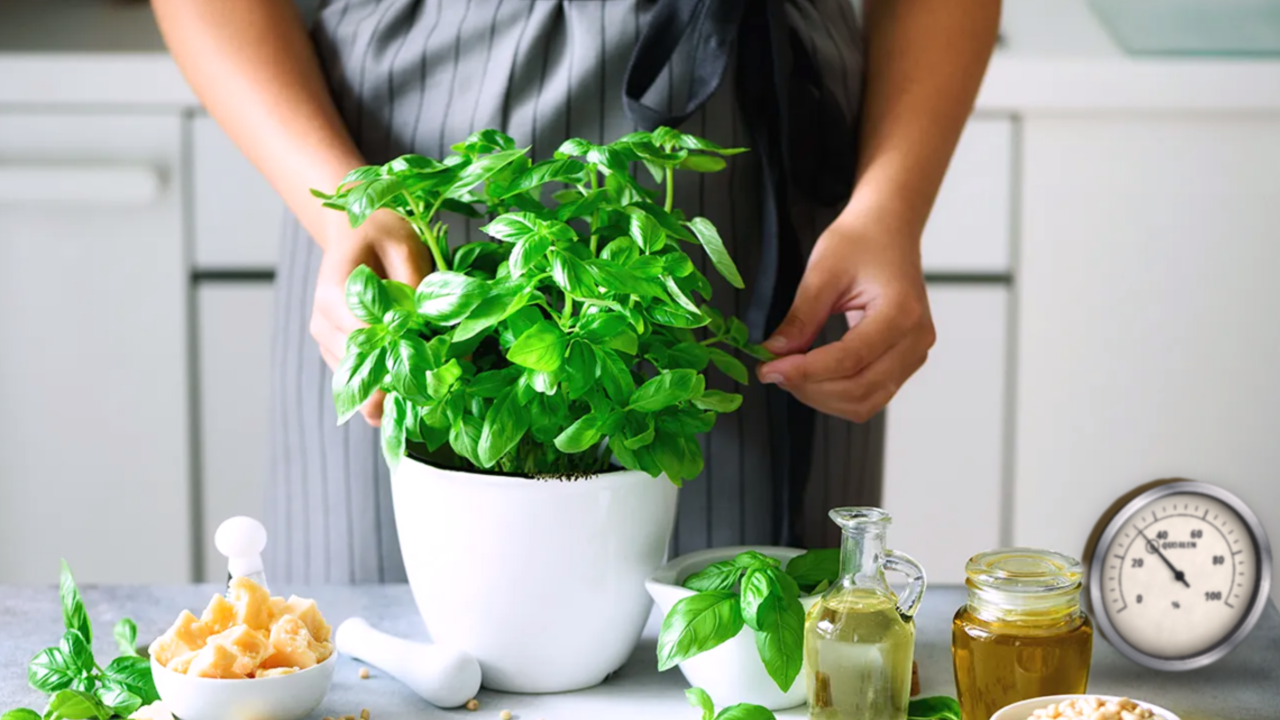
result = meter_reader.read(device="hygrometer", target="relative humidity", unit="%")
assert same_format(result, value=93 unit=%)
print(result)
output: value=32 unit=%
